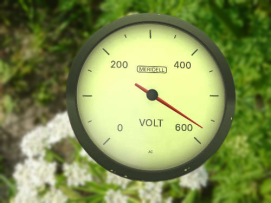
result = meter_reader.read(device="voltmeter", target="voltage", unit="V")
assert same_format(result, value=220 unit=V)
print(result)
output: value=575 unit=V
